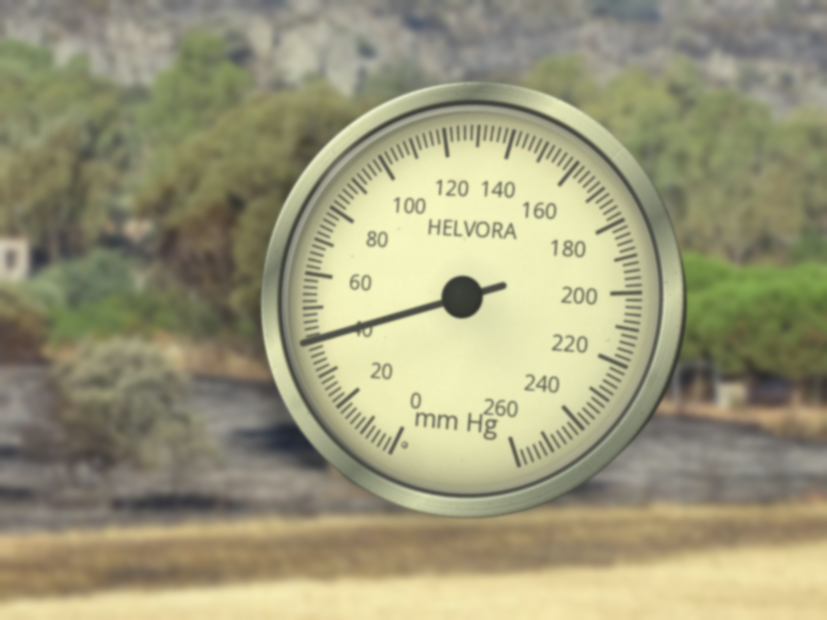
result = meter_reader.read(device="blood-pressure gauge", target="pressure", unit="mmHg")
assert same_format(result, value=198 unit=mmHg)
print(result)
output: value=40 unit=mmHg
